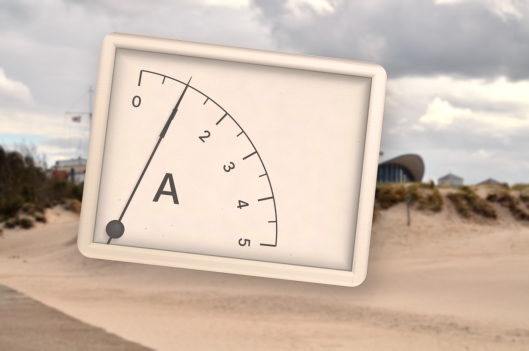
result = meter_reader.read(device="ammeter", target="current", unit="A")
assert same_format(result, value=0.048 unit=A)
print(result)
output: value=1 unit=A
